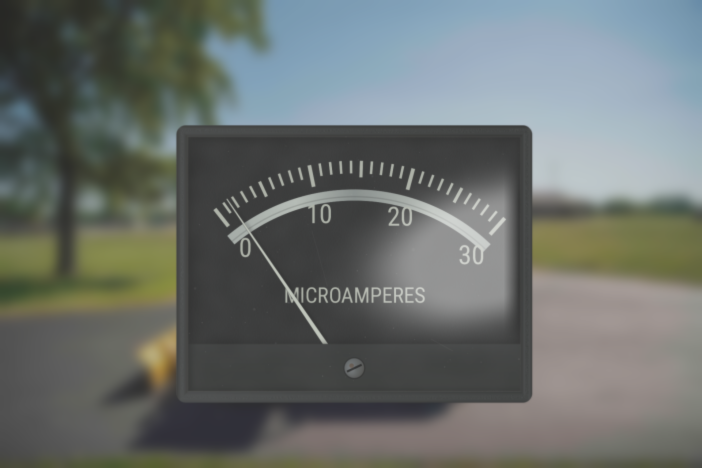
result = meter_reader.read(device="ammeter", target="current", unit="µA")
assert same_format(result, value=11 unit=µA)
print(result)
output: value=1.5 unit=µA
